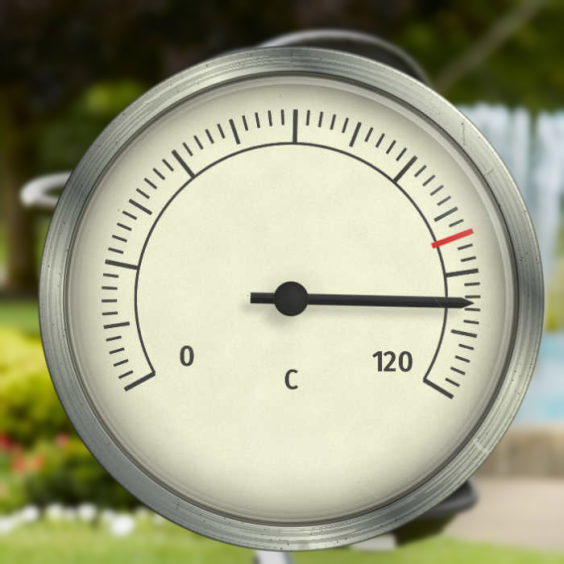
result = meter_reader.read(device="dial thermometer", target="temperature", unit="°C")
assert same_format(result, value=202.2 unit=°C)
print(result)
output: value=105 unit=°C
